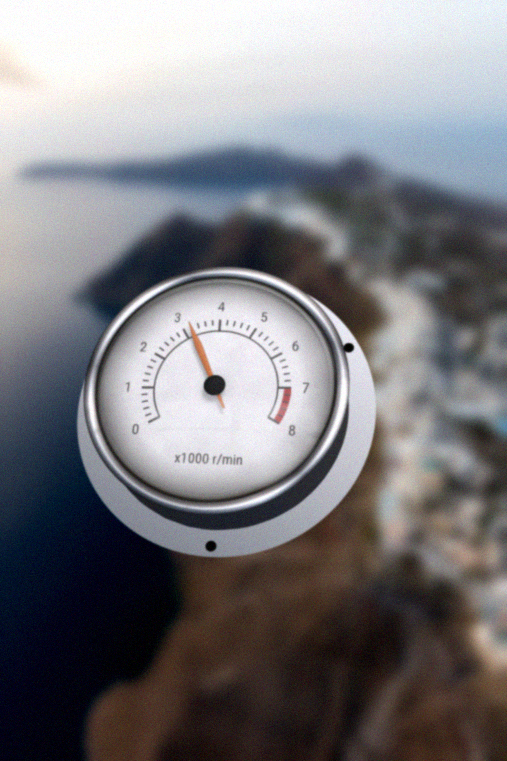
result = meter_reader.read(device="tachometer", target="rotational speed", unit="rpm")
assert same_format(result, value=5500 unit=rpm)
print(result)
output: value=3200 unit=rpm
